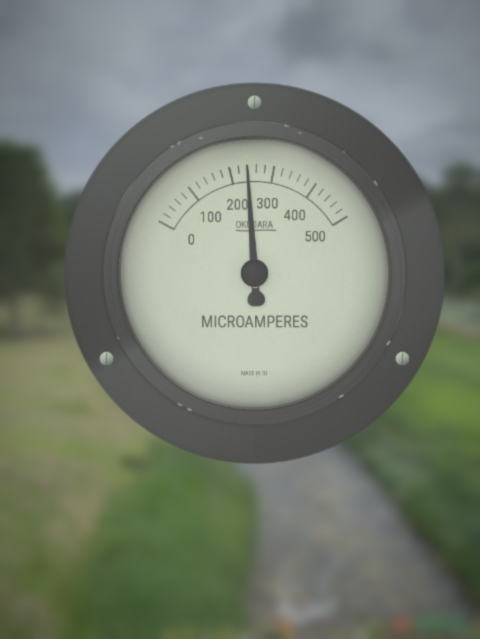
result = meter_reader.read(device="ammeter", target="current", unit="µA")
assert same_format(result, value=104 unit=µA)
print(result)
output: value=240 unit=µA
